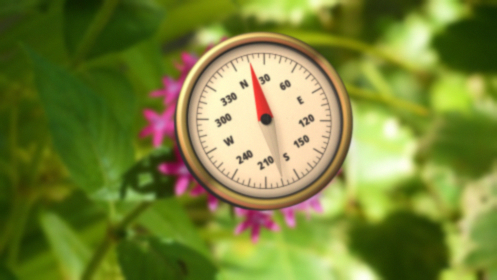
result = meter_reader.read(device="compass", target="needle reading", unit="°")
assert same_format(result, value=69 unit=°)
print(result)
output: value=15 unit=°
